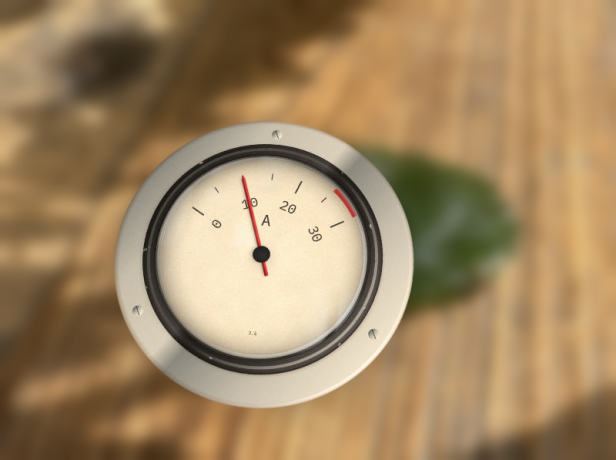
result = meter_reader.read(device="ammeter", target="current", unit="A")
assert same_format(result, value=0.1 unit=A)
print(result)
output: value=10 unit=A
